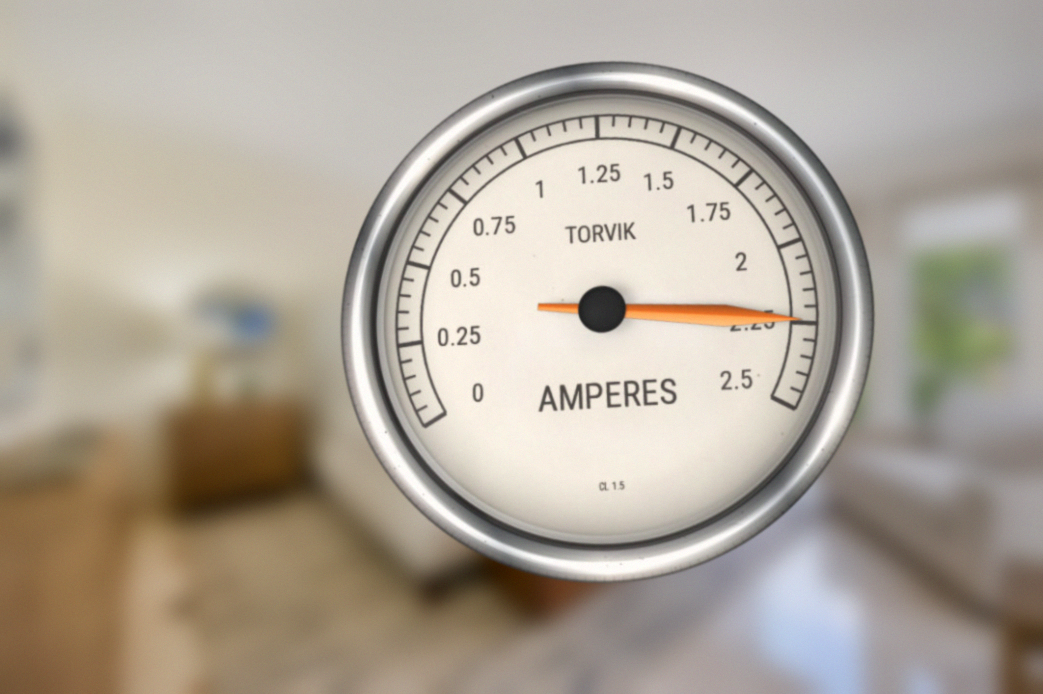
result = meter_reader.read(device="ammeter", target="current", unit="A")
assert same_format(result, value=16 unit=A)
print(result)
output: value=2.25 unit=A
